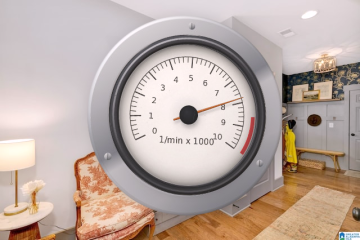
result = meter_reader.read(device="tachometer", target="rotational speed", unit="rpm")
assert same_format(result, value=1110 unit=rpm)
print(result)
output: value=7800 unit=rpm
